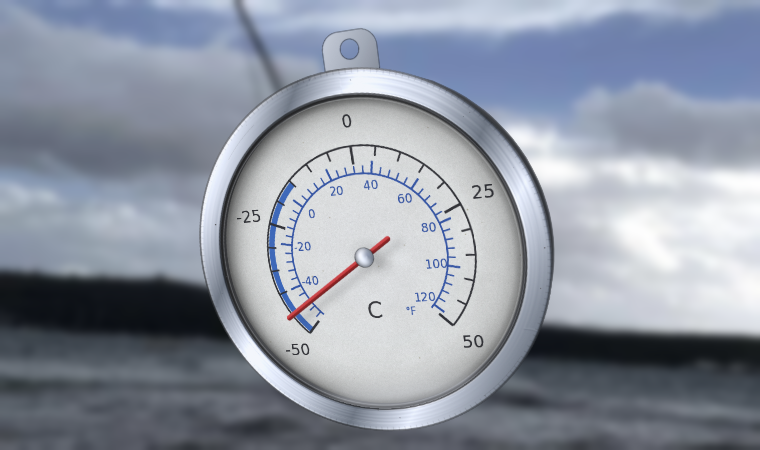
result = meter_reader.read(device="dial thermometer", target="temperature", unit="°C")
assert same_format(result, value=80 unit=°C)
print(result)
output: value=-45 unit=°C
